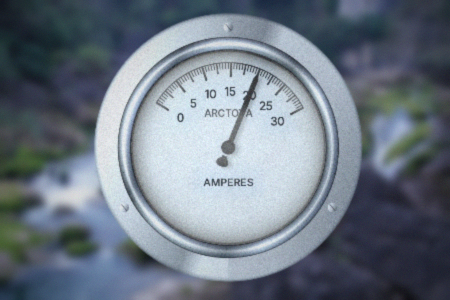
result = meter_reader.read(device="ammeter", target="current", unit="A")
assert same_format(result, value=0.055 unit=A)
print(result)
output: value=20 unit=A
